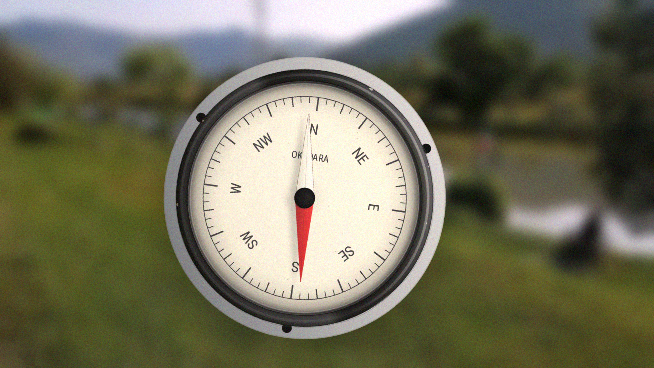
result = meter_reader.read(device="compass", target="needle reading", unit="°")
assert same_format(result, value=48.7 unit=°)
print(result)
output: value=175 unit=°
